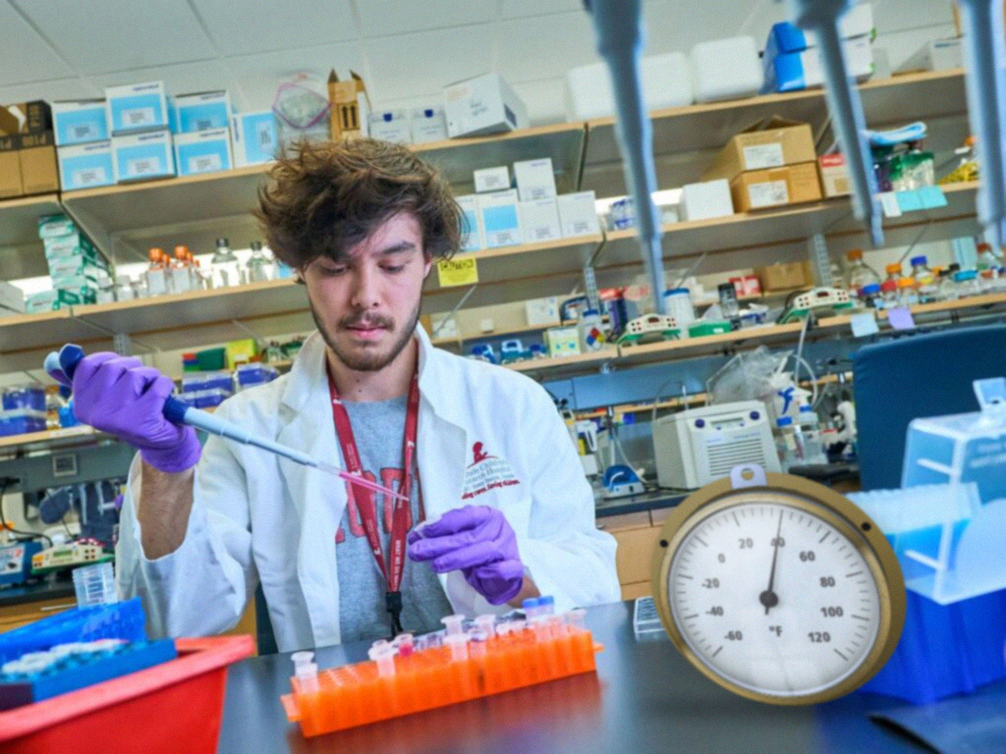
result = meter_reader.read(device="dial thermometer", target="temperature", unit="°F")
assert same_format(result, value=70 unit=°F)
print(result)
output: value=40 unit=°F
